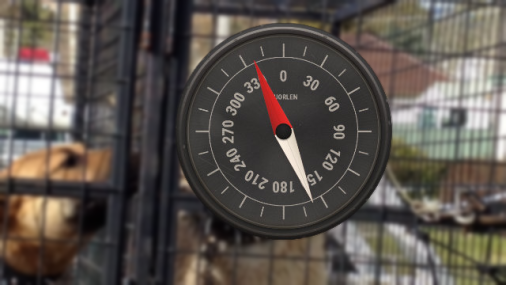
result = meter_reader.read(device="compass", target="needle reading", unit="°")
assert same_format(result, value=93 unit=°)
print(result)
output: value=337.5 unit=°
